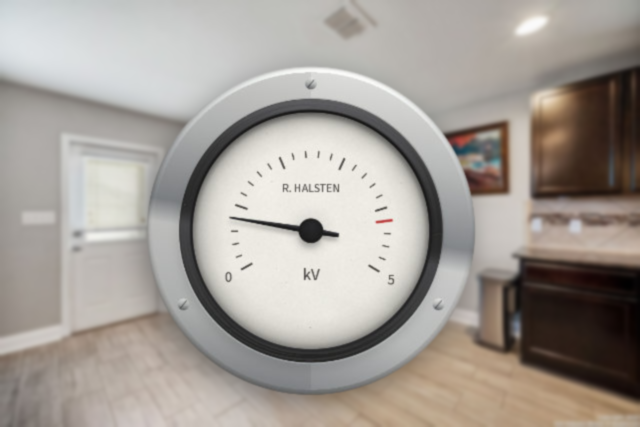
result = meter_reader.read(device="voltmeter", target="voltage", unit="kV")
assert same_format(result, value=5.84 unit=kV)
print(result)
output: value=0.8 unit=kV
